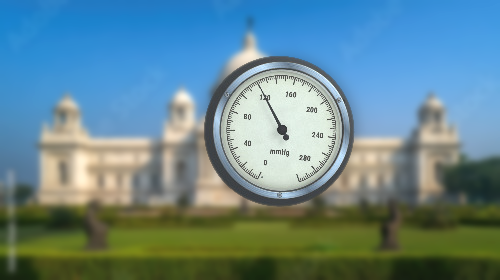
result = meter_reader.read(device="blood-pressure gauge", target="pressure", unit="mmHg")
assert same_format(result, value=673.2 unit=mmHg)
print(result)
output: value=120 unit=mmHg
